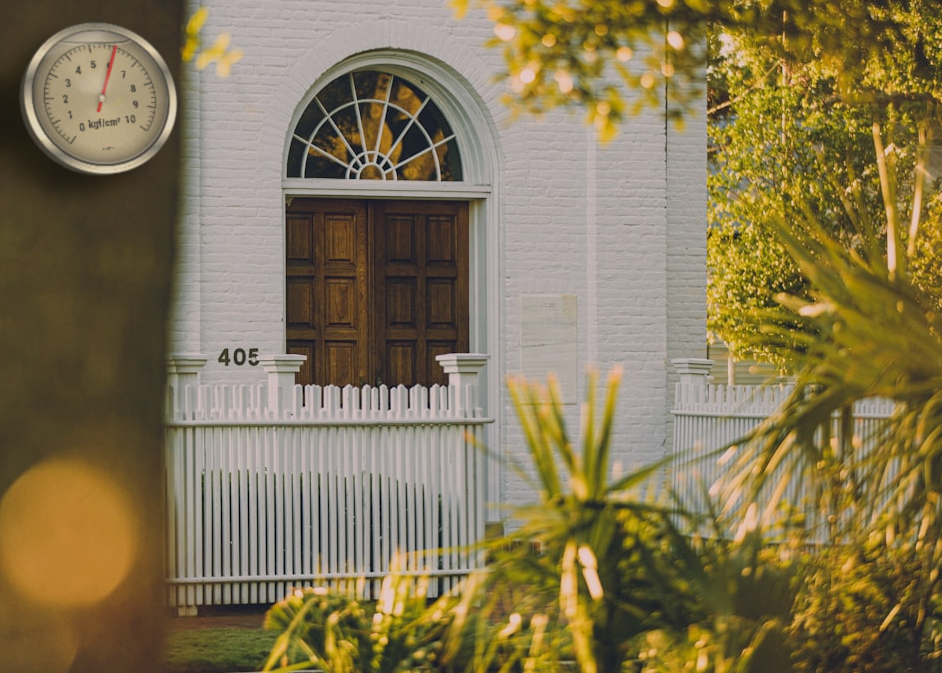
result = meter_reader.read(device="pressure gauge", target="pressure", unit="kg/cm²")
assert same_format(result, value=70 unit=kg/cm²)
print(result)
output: value=6 unit=kg/cm²
